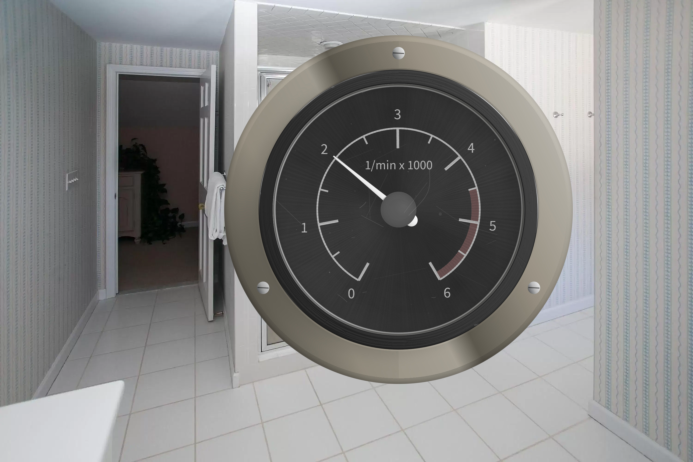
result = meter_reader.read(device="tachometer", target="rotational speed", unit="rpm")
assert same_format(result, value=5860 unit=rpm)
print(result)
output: value=2000 unit=rpm
